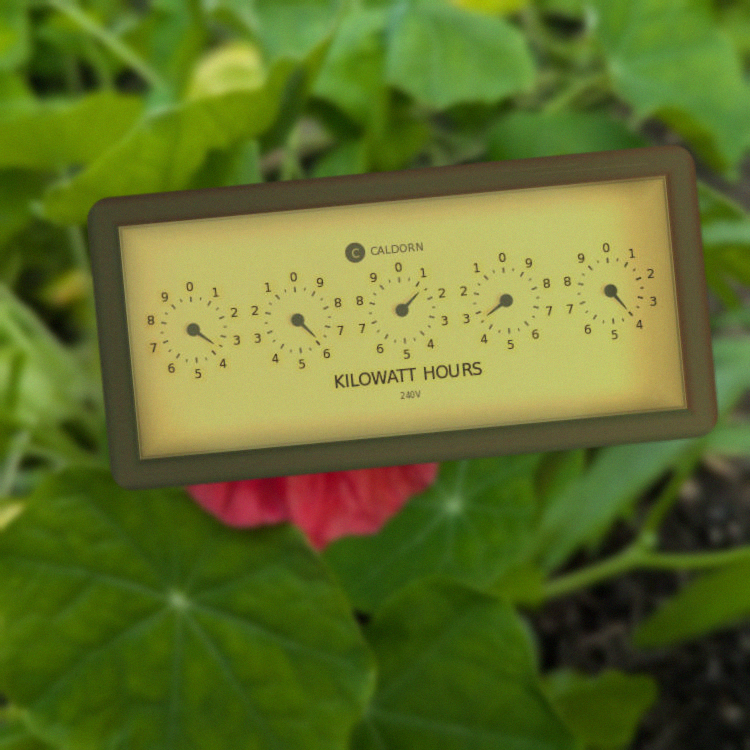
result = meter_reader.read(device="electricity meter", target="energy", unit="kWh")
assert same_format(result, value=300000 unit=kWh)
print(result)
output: value=36134 unit=kWh
